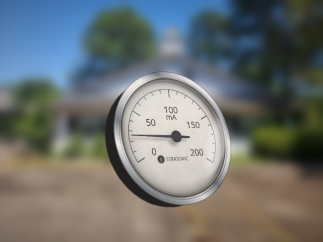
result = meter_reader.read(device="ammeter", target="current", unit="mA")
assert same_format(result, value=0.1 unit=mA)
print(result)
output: value=25 unit=mA
